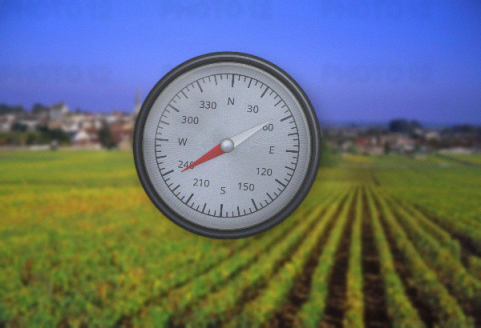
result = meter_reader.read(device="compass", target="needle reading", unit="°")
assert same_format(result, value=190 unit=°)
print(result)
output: value=235 unit=°
